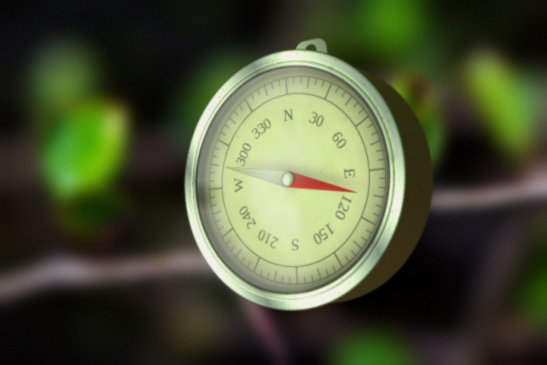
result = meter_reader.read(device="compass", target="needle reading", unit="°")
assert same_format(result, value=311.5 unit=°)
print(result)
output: value=105 unit=°
